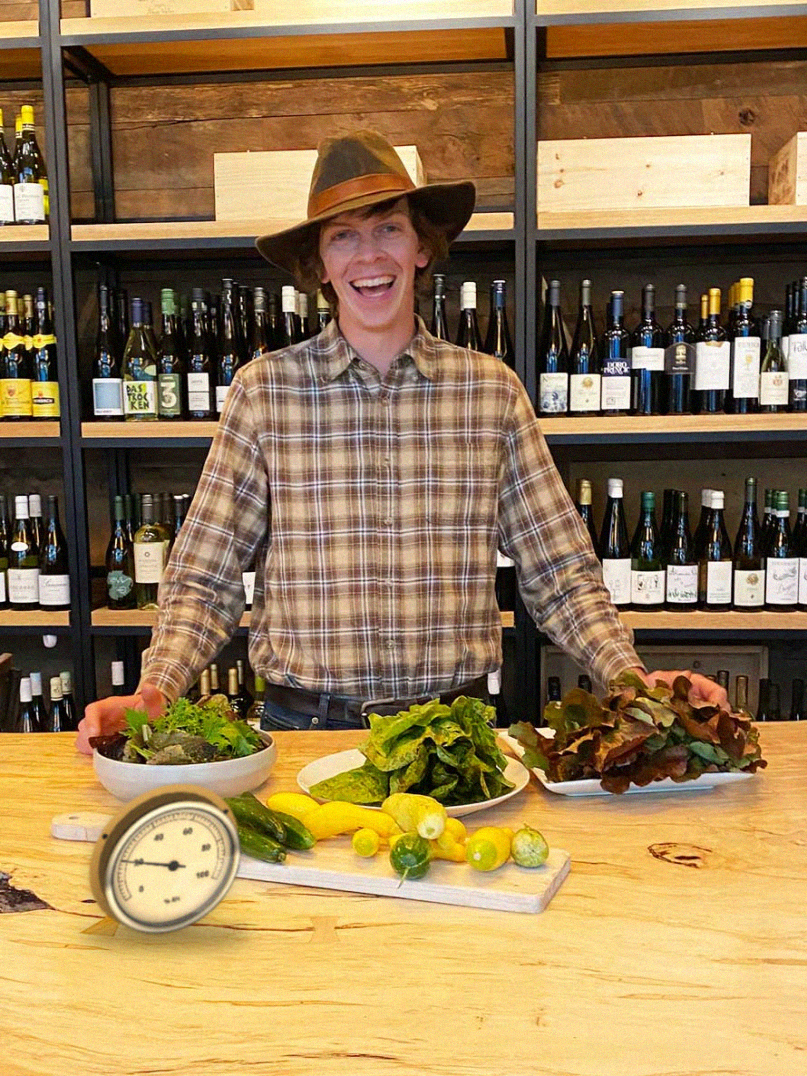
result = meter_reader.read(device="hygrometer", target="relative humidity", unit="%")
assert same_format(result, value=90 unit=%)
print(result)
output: value=20 unit=%
